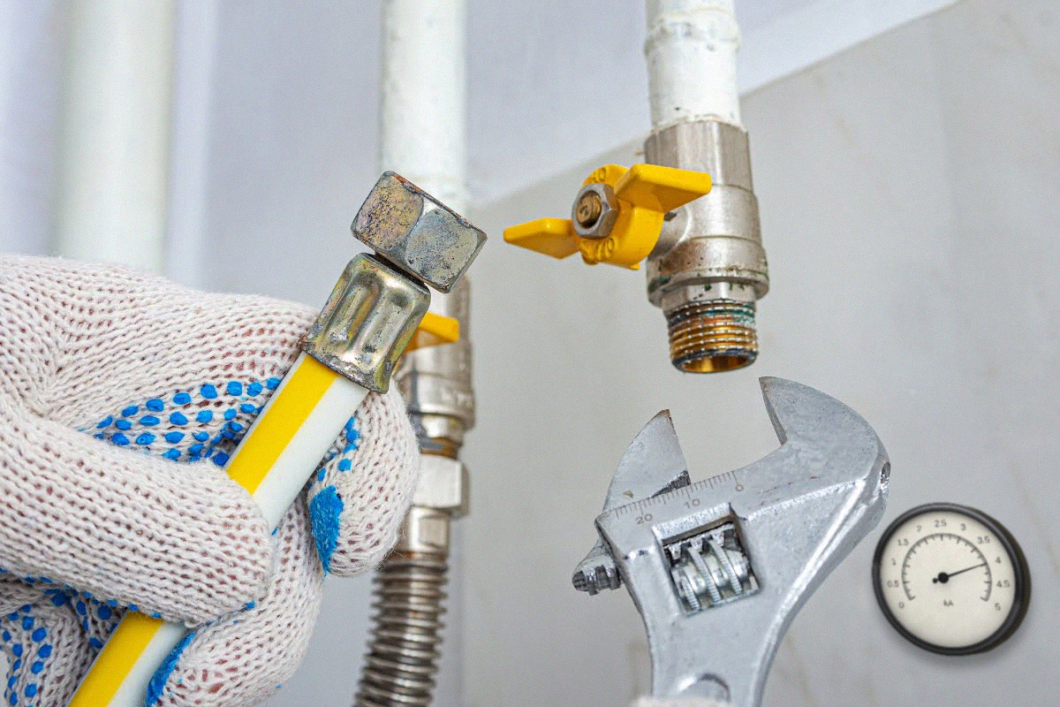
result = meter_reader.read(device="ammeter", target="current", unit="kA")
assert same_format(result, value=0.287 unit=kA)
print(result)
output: value=4 unit=kA
